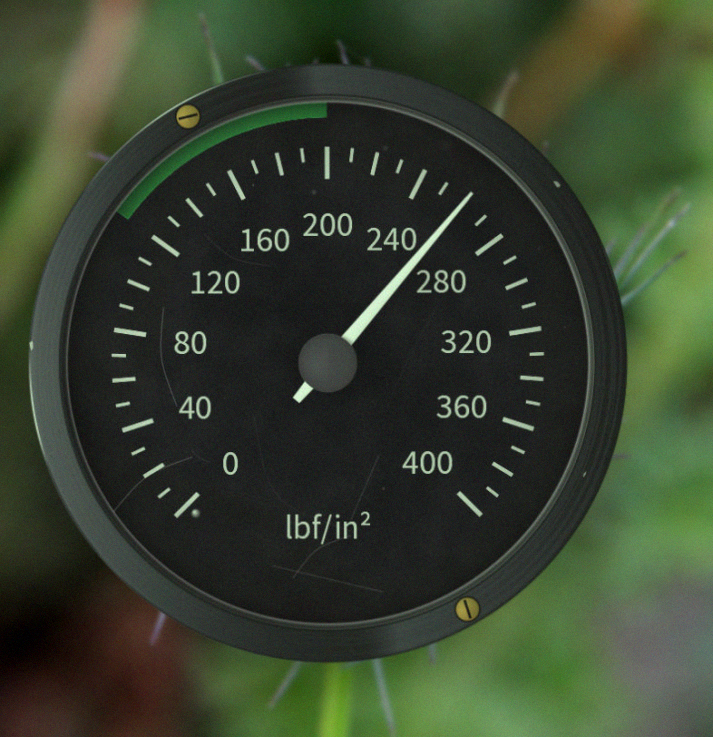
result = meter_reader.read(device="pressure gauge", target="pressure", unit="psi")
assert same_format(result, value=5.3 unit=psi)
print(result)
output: value=260 unit=psi
